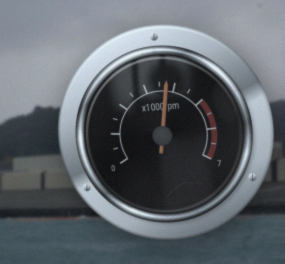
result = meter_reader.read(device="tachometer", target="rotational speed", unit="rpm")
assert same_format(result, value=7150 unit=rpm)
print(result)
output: value=3750 unit=rpm
